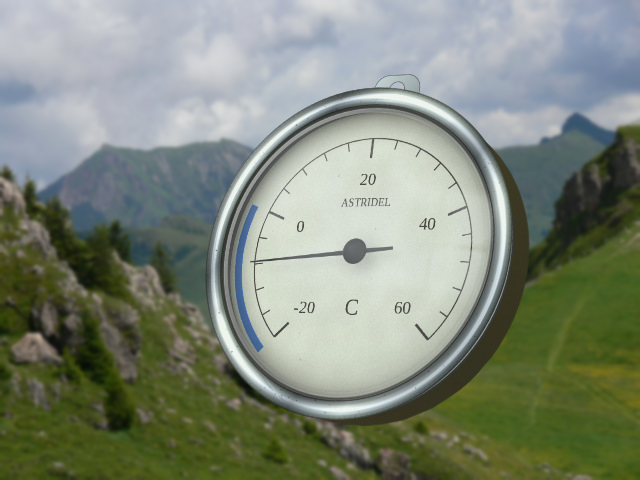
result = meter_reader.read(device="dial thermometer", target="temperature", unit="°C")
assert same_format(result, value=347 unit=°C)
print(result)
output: value=-8 unit=°C
